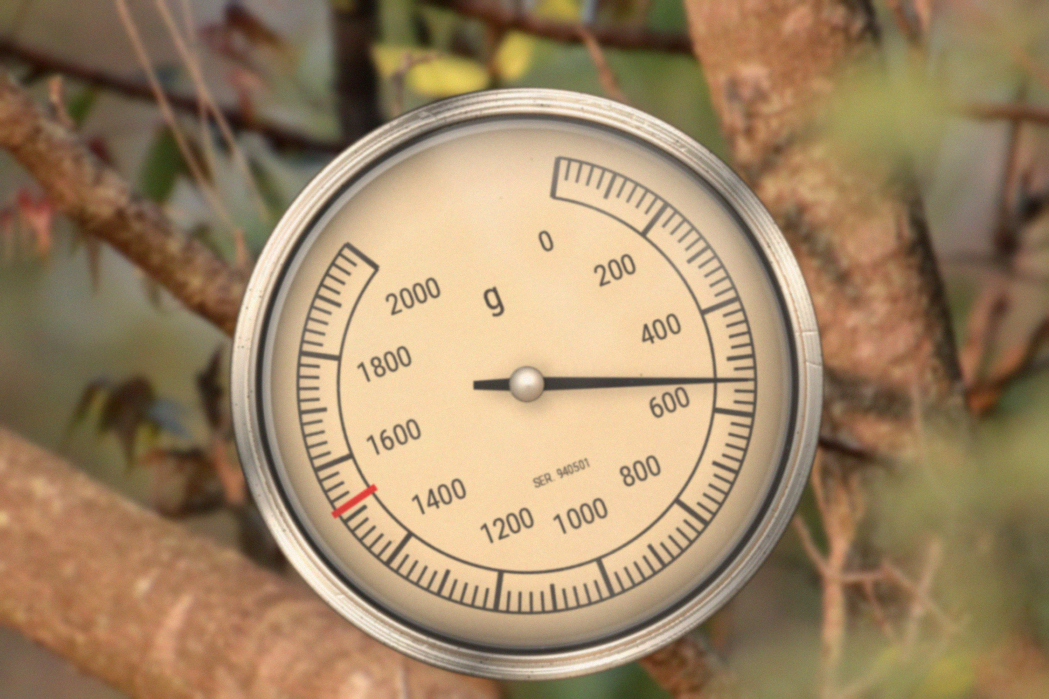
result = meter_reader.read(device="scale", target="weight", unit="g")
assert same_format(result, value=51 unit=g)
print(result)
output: value=540 unit=g
